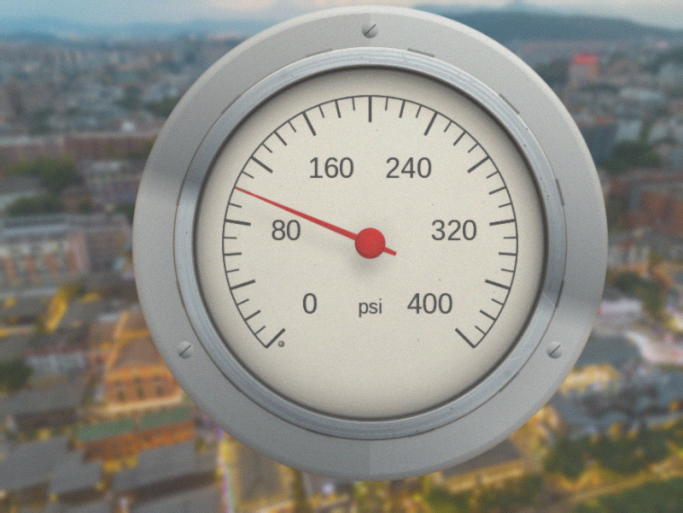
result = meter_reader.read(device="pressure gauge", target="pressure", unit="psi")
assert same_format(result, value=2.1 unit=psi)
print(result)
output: value=100 unit=psi
